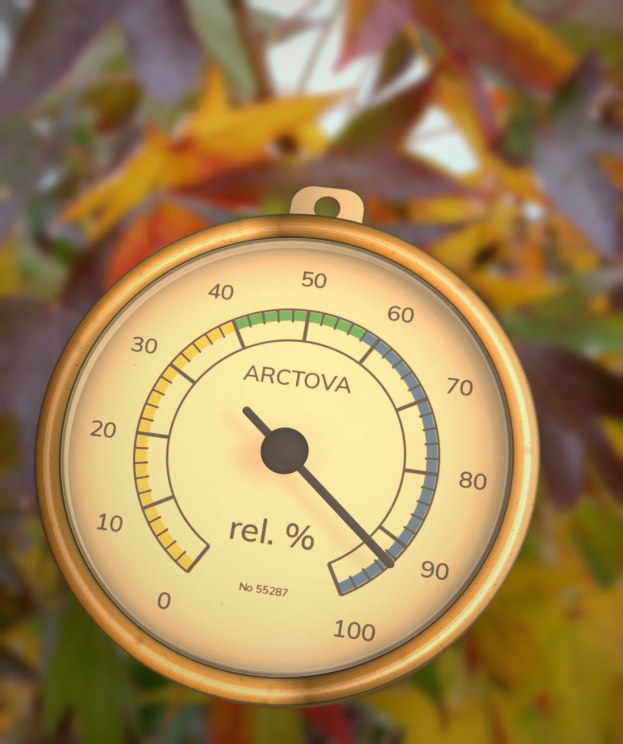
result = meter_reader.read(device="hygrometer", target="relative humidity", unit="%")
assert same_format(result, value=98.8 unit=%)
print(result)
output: value=93 unit=%
